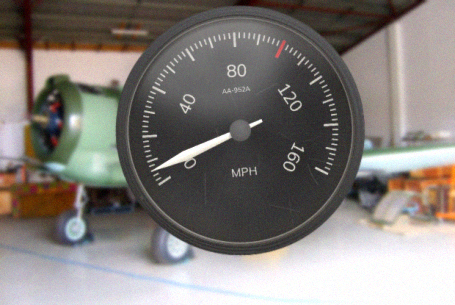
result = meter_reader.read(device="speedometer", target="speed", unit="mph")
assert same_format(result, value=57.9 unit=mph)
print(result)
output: value=6 unit=mph
